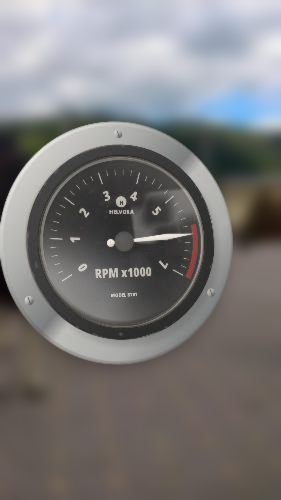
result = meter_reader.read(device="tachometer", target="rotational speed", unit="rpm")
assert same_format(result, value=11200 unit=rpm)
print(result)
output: value=6000 unit=rpm
